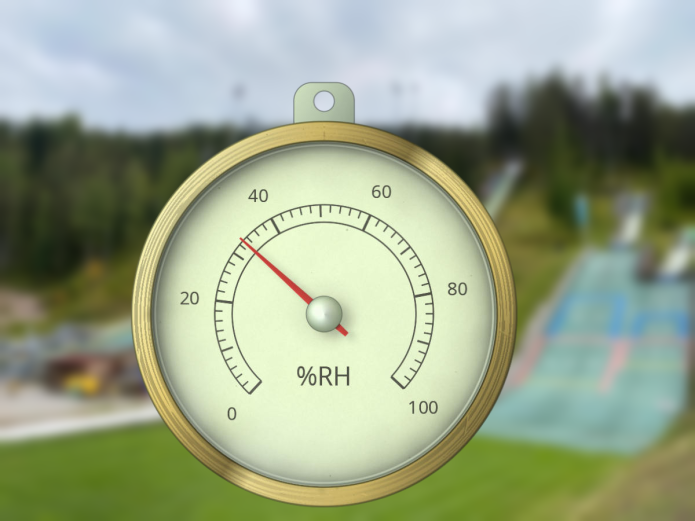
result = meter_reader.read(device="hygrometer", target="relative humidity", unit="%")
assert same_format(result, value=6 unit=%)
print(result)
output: value=33 unit=%
